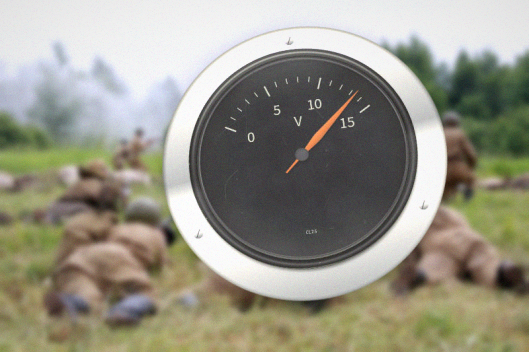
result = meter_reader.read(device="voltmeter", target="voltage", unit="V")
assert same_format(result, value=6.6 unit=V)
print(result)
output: value=13.5 unit=V
